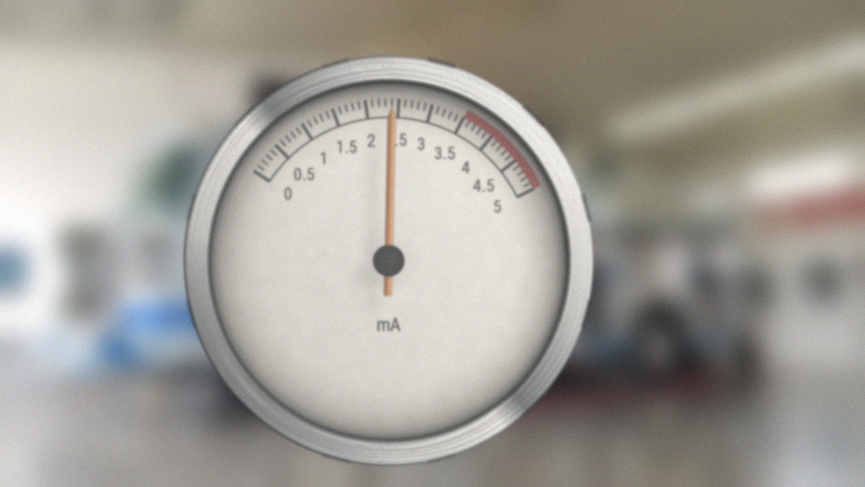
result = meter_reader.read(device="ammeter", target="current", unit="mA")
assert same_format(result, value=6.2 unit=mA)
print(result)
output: value=2.4 unit=mA
